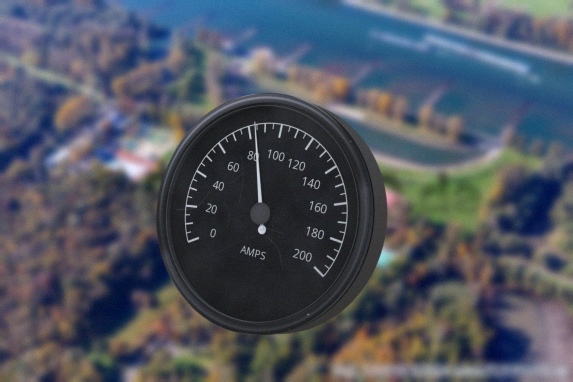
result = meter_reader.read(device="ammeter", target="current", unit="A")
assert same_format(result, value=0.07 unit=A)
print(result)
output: value=85 unit=A
